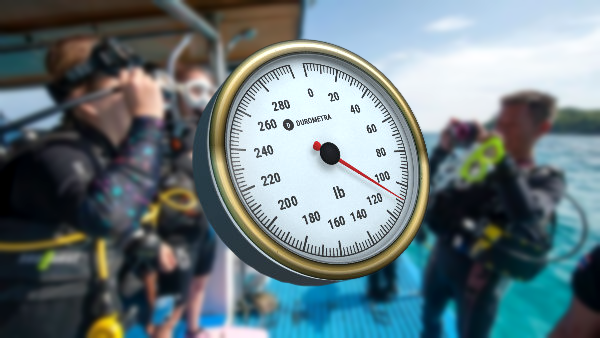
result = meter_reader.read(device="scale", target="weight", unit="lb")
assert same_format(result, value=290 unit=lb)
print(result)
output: value=110 unit=lb
